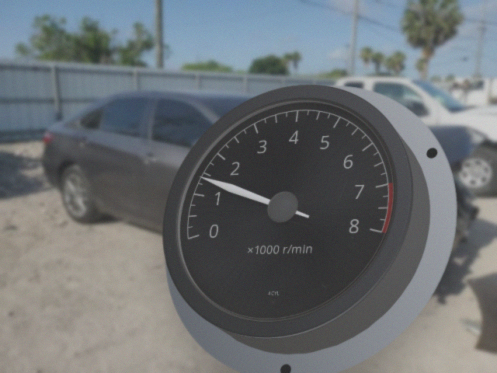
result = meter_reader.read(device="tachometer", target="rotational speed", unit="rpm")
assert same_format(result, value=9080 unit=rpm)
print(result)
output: value=1375 unit=rpm
